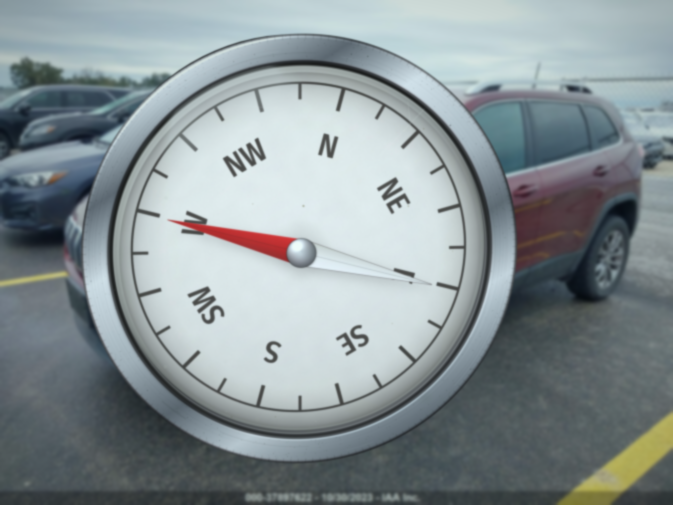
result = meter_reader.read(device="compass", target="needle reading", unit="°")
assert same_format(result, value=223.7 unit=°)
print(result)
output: value=270 unit=°
